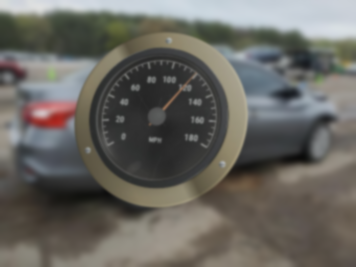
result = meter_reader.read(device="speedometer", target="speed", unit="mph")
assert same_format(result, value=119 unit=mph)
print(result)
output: value=120 unit=mph
